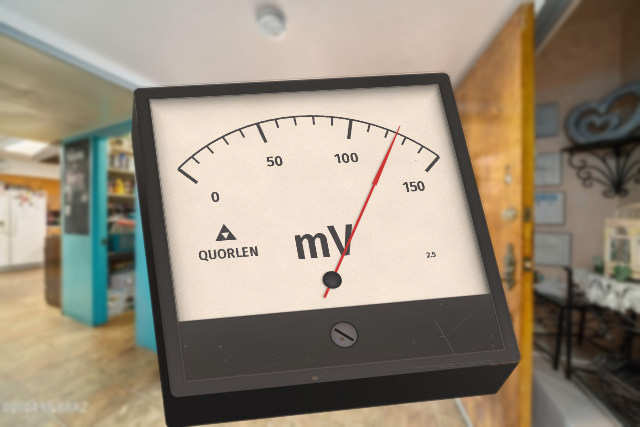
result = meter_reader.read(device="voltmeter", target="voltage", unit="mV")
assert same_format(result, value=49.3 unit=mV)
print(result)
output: value=125 unit=mV
